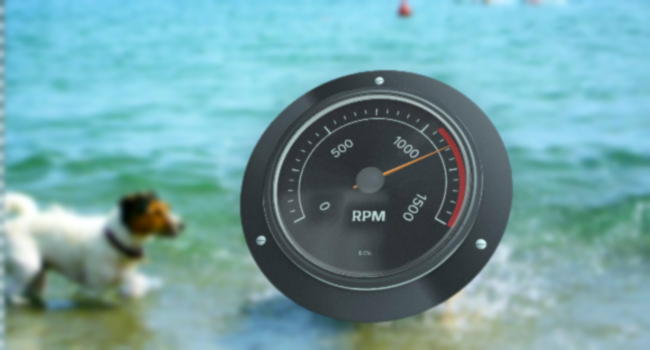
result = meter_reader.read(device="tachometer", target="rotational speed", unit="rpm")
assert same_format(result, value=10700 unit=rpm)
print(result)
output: value=1150 unit=rpm
